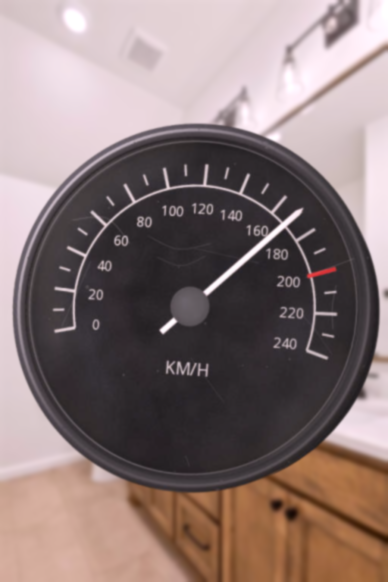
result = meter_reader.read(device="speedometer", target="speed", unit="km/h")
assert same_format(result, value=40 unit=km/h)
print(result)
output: value=170 unit=km/h
